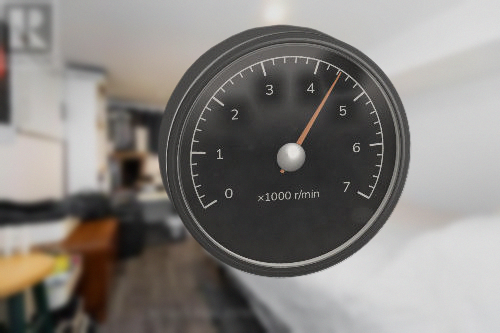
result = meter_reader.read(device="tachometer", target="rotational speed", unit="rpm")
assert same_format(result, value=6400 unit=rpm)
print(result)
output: value=4400 unit=rpm
